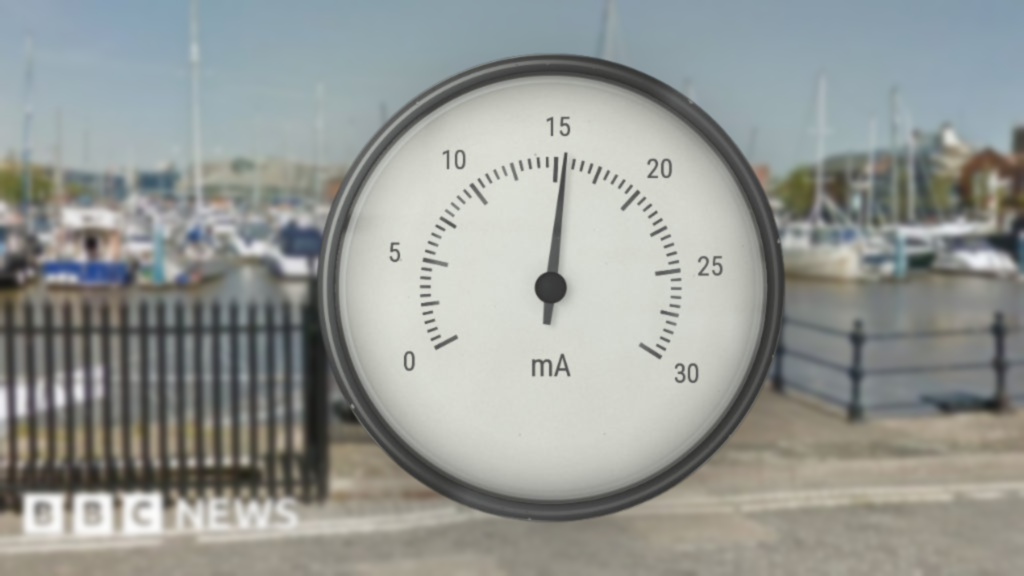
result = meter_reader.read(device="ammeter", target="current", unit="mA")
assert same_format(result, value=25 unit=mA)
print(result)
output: value=15.5 unit=mA
